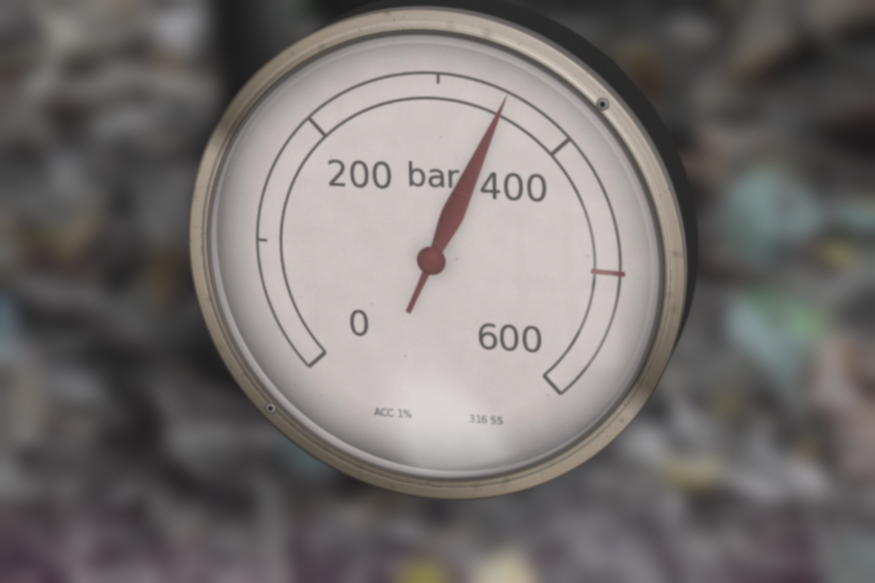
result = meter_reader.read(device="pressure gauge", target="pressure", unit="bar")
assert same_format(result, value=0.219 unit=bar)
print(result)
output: value=350 unit=bar
